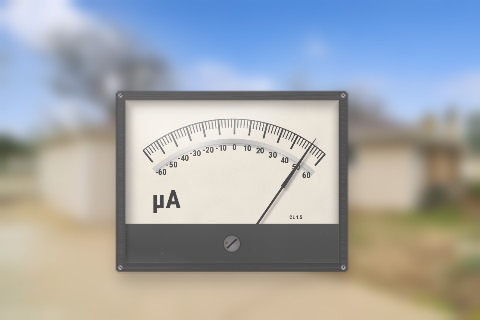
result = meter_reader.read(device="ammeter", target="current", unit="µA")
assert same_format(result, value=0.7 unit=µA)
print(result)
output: value=50 unit=µA
